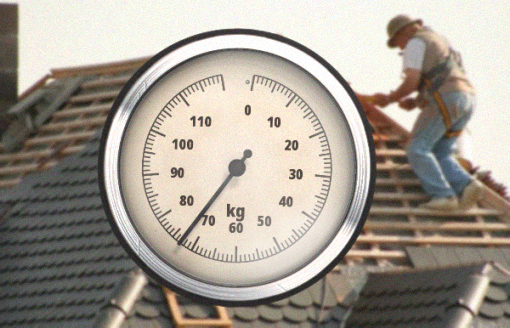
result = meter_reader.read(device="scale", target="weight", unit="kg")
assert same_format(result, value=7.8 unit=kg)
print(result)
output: value=73 unit=kg
